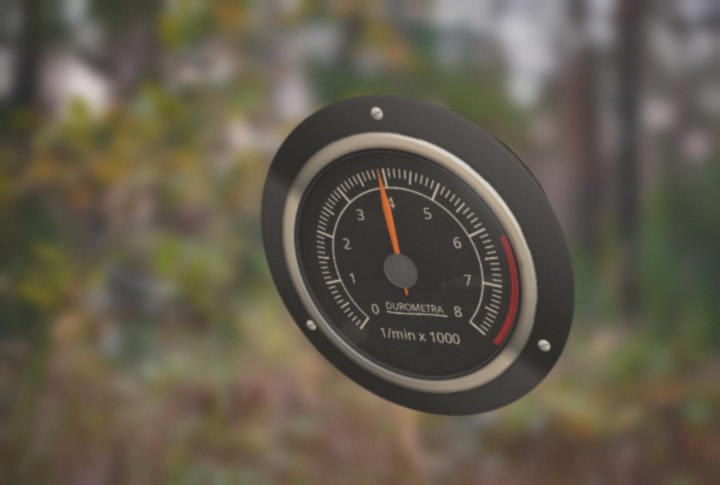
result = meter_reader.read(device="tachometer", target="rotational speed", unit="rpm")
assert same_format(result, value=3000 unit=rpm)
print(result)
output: value=4000 unit=rpm
